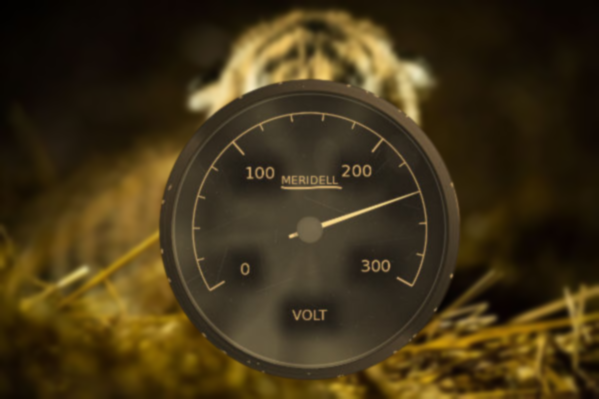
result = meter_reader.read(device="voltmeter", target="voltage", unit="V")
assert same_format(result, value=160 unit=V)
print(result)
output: value=240 unit=V
